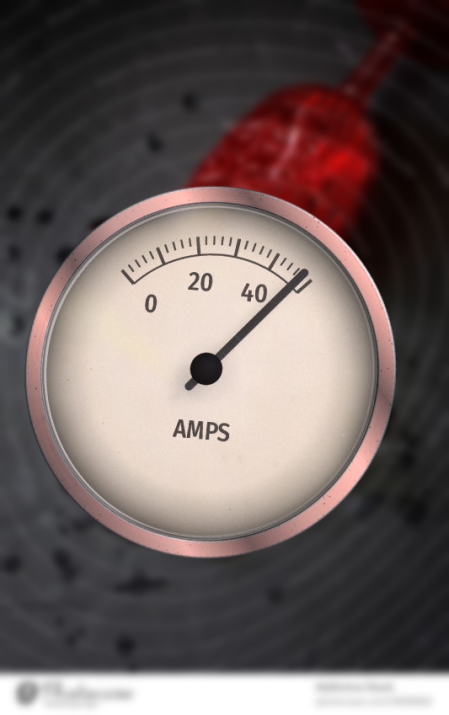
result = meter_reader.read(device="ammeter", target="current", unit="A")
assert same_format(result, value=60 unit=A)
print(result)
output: value=48 unit=A
